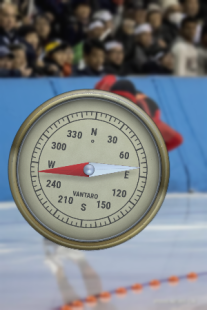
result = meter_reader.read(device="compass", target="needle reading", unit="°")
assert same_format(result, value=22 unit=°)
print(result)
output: value=260 unit=°
